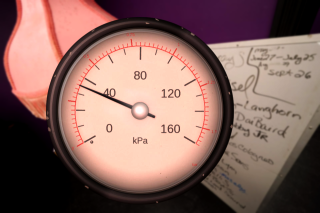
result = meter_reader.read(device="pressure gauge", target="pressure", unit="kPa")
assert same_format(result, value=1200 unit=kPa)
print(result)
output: value=35 unit=kPa
